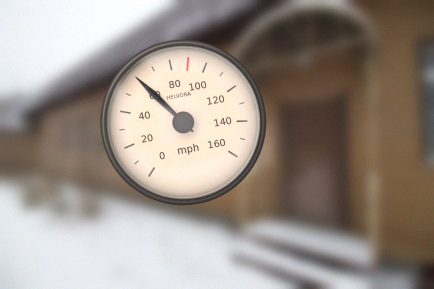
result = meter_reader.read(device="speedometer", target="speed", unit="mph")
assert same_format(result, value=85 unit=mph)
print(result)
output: value=60 unit=mph
